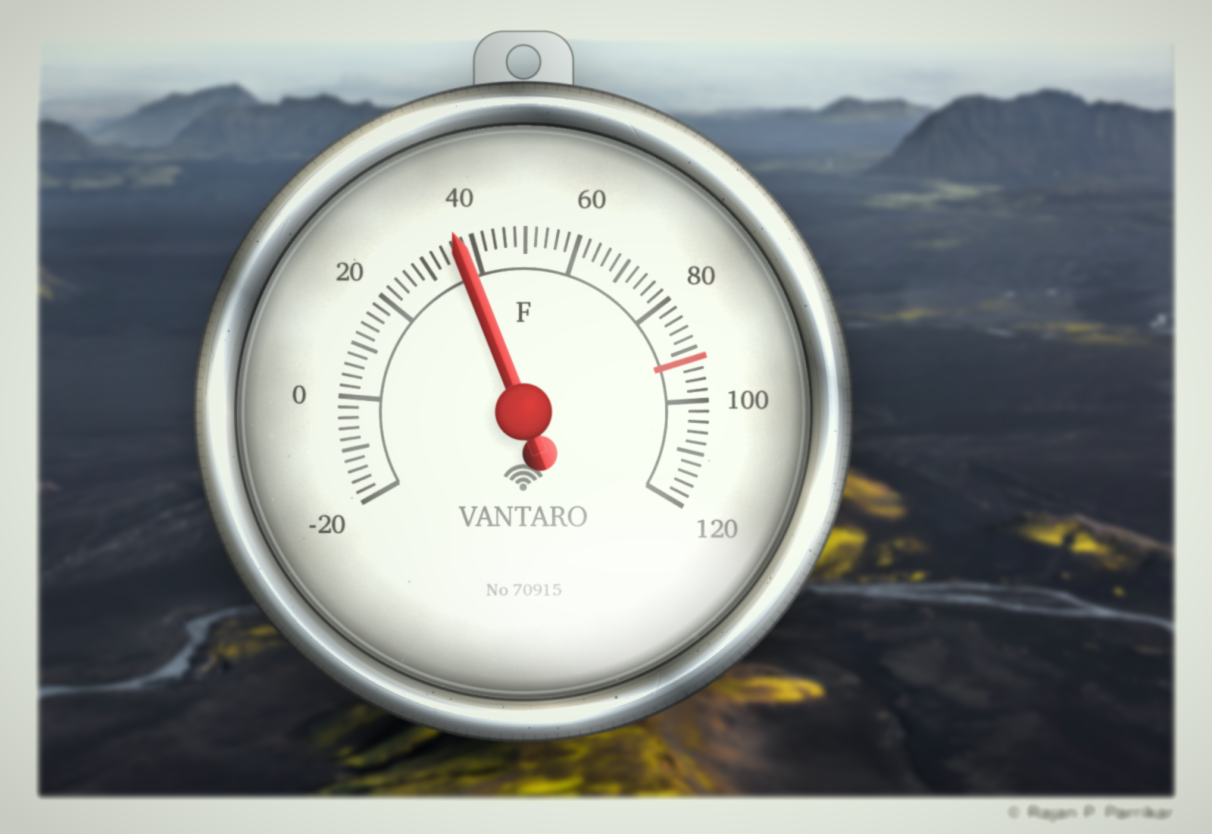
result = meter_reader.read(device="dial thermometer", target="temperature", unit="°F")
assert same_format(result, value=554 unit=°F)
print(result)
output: value=37 unit=°F
